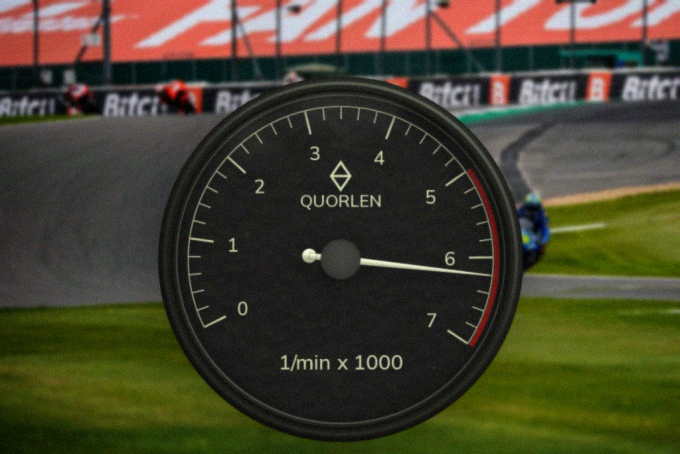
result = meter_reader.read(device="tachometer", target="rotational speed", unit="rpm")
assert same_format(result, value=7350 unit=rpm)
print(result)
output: value=6200 unit=rpm
